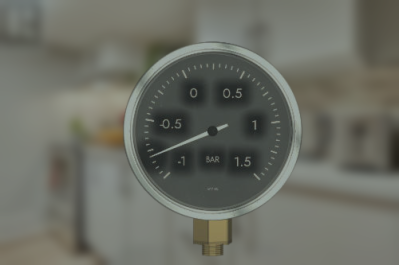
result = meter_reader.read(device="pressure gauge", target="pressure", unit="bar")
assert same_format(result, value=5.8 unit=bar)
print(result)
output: value=-0.8 unit=bar
